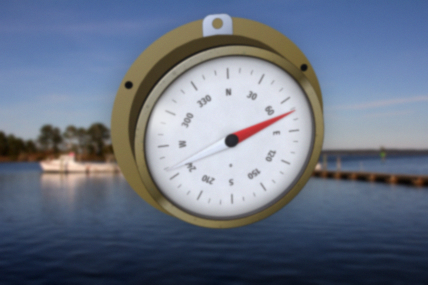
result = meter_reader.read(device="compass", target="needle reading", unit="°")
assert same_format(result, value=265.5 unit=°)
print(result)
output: value=70 unit=°
